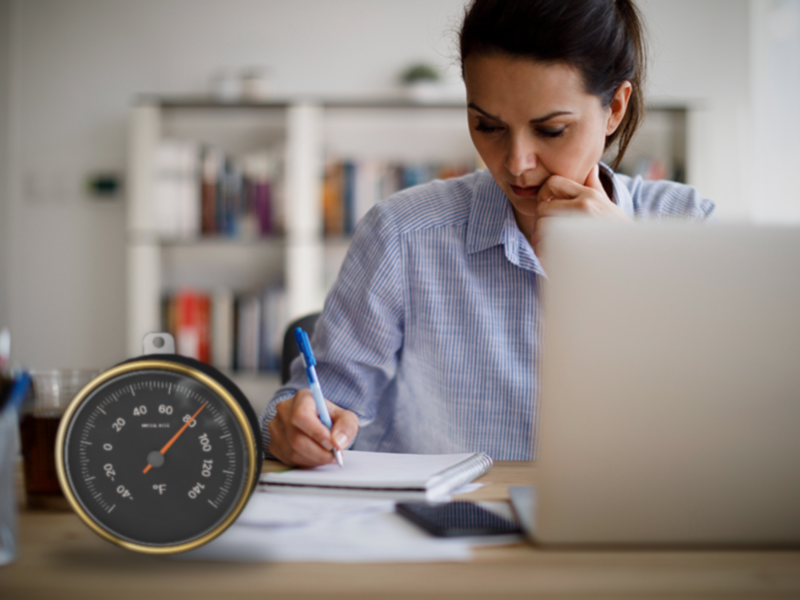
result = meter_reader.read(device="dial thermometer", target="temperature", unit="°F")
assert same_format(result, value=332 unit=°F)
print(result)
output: value=80 unit=°F
